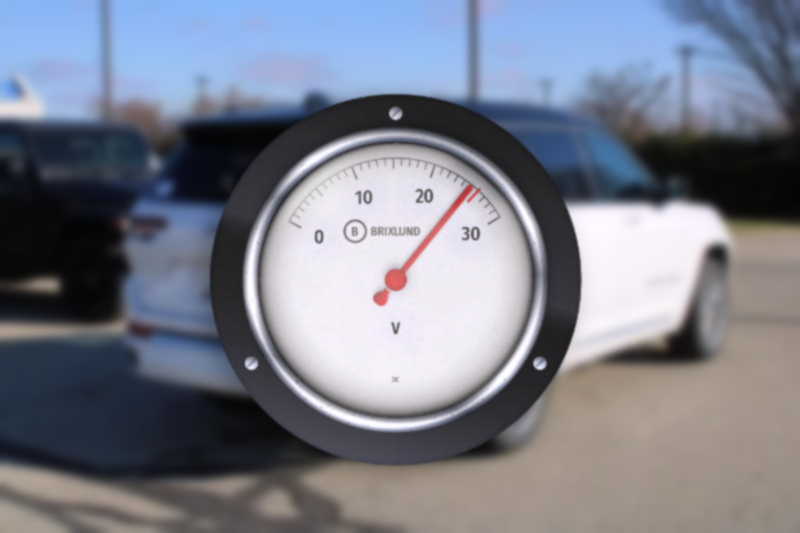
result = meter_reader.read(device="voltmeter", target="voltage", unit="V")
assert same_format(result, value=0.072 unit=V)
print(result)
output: value=25 unit=V
